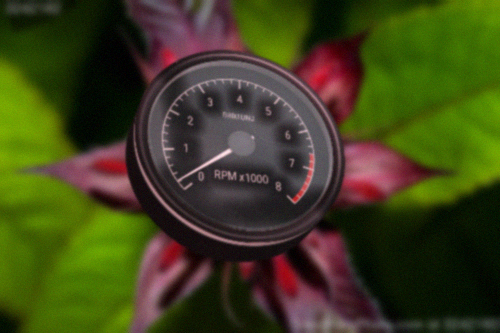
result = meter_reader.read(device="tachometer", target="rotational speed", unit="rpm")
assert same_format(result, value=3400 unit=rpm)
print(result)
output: value=200 unit=rpm
